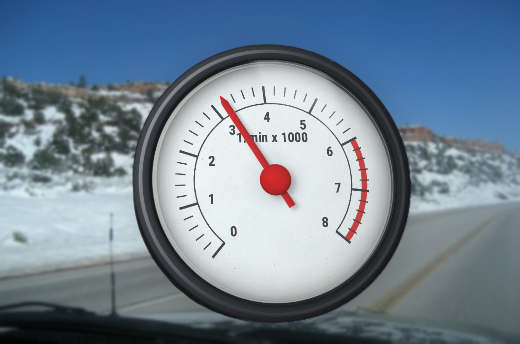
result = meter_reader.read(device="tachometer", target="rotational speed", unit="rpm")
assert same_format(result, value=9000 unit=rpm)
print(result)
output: value=3200 unit=rpm
